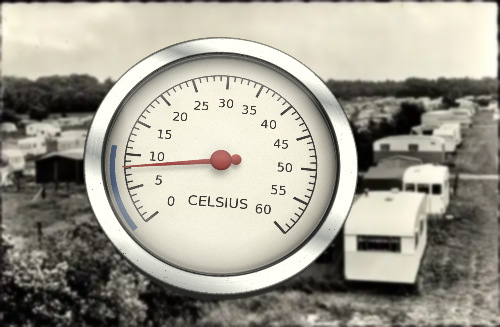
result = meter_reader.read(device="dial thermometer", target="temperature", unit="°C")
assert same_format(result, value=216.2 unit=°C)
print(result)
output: value=8 unit=°C
